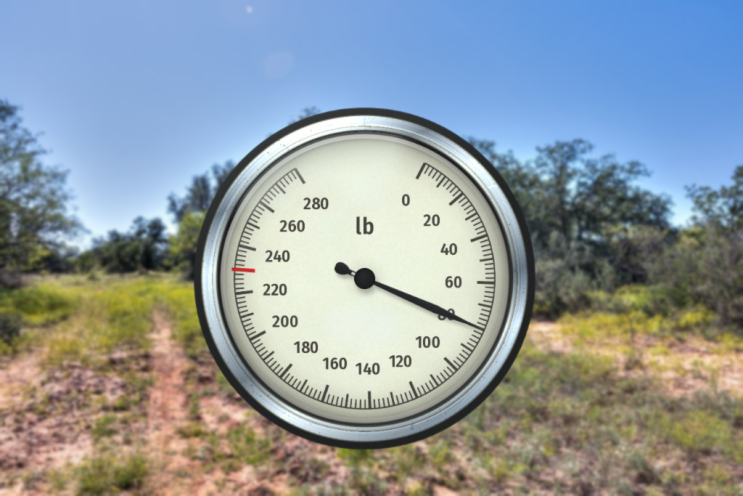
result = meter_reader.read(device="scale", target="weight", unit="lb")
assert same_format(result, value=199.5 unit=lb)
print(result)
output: value=80 unit=lb
